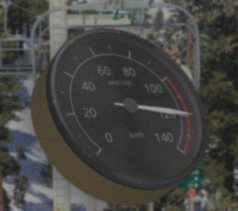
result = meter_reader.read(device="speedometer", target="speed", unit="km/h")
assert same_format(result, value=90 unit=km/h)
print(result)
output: value=120 unit=km/h
